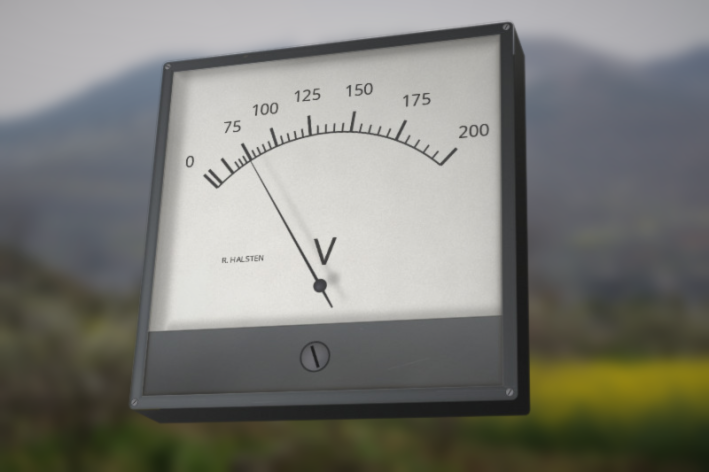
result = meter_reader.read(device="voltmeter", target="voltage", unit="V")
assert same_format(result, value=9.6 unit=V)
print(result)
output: value=75 unit=V
